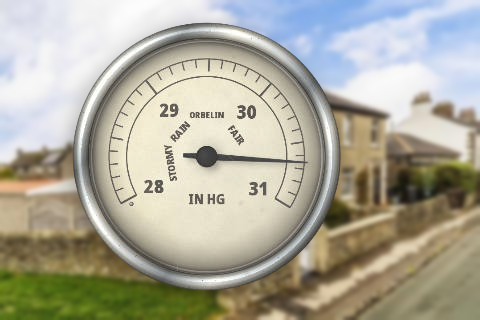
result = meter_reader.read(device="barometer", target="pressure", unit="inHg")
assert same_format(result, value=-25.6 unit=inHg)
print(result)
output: value=30.65 unit=inHg
